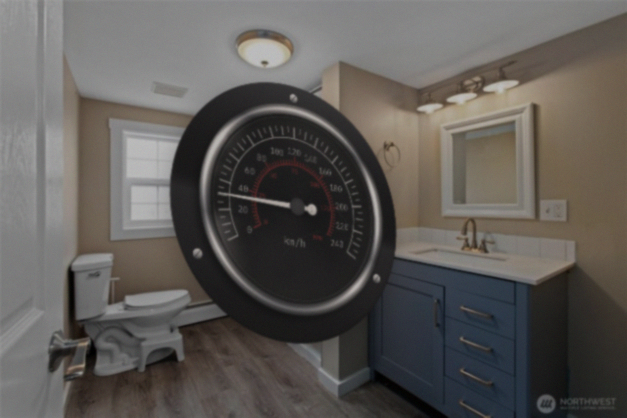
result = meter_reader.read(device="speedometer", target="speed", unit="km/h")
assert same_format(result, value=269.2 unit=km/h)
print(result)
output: value=30 unit=km/h
